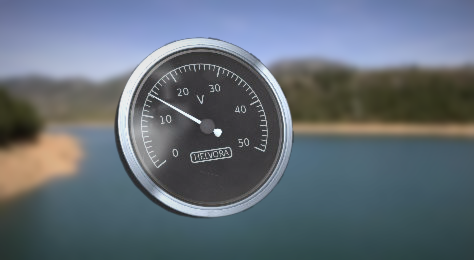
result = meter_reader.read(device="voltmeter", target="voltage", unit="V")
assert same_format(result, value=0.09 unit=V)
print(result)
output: value=14 unit=V
